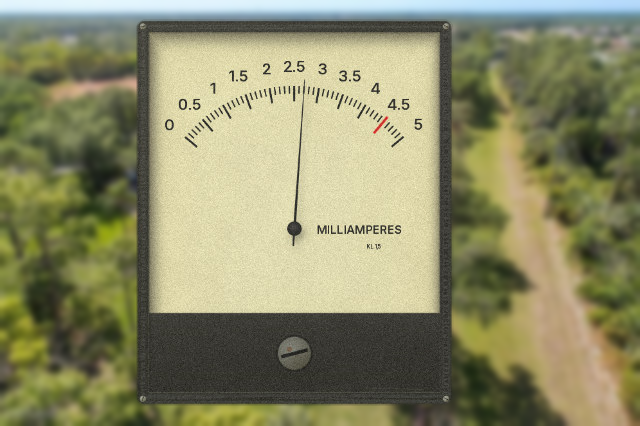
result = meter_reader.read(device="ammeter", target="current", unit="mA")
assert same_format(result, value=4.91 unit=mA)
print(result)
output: value=2.7 unit=mA
